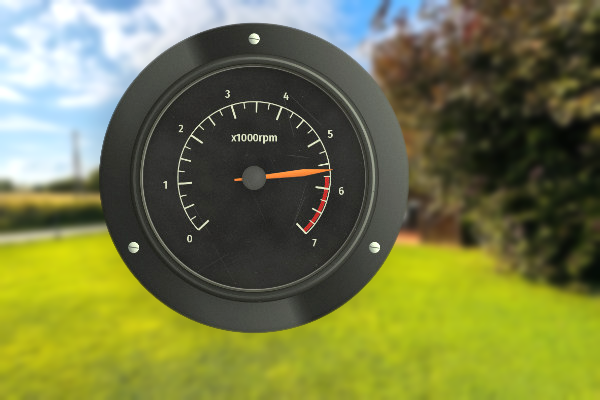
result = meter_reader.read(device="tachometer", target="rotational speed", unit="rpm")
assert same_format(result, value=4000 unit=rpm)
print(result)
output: value=5625 unit=rpm
